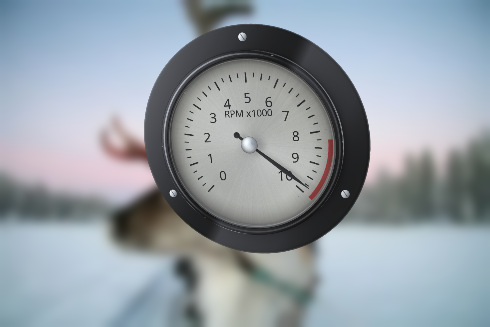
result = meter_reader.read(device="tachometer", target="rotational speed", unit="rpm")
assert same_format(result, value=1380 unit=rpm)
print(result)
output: value=9750 unit=rpm
